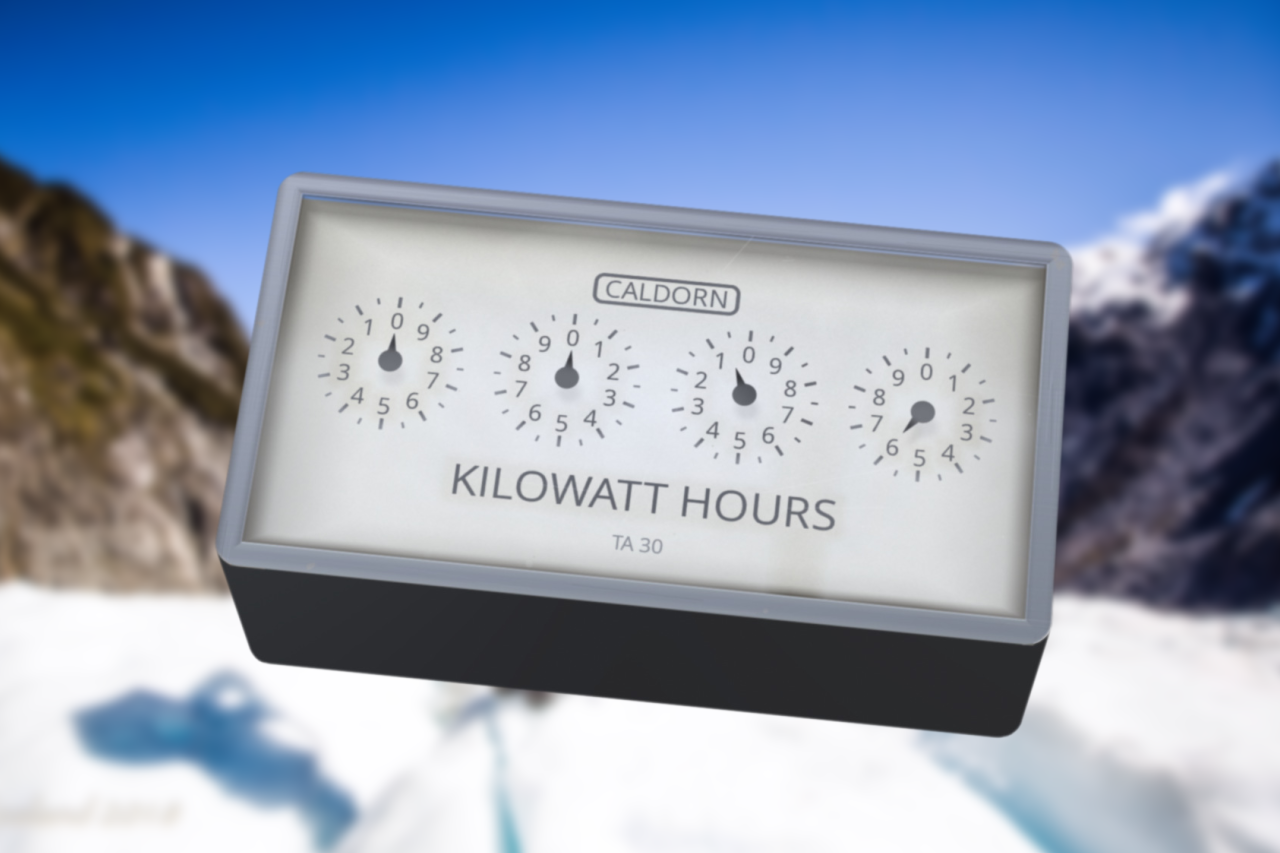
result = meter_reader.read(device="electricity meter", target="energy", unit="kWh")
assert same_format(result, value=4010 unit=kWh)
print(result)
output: value=6 unit=kWh
